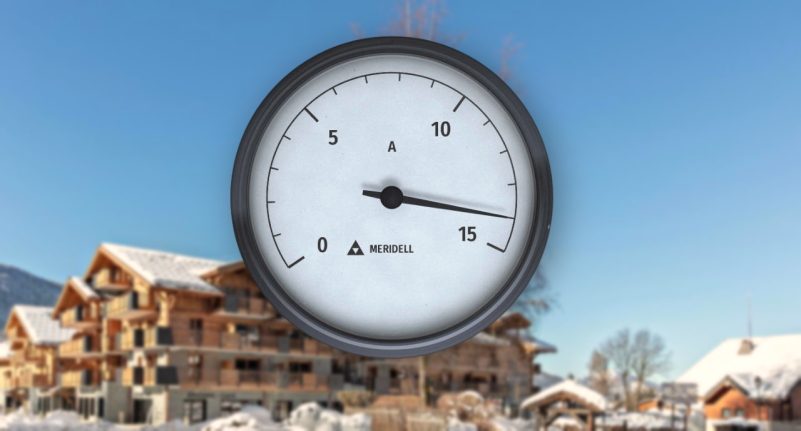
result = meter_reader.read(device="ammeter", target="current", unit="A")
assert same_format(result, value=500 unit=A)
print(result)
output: value=14 unit=A
